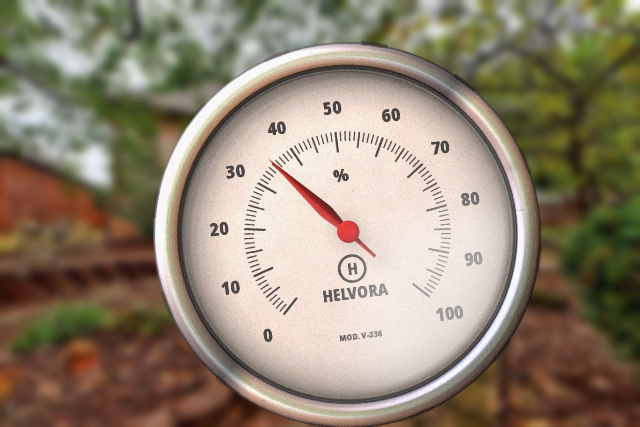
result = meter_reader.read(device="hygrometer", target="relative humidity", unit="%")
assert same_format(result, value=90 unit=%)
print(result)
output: value=35 unit=%
